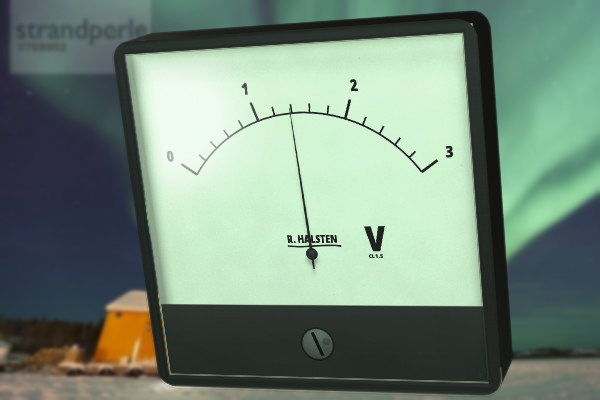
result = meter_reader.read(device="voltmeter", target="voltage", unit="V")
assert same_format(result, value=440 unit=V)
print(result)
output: value=1.4 unit=V
